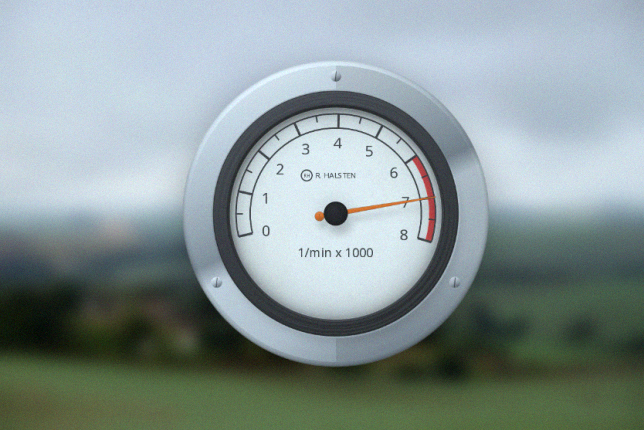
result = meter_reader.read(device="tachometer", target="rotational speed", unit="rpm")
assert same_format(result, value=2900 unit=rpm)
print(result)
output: value=7000 unit=rpm
